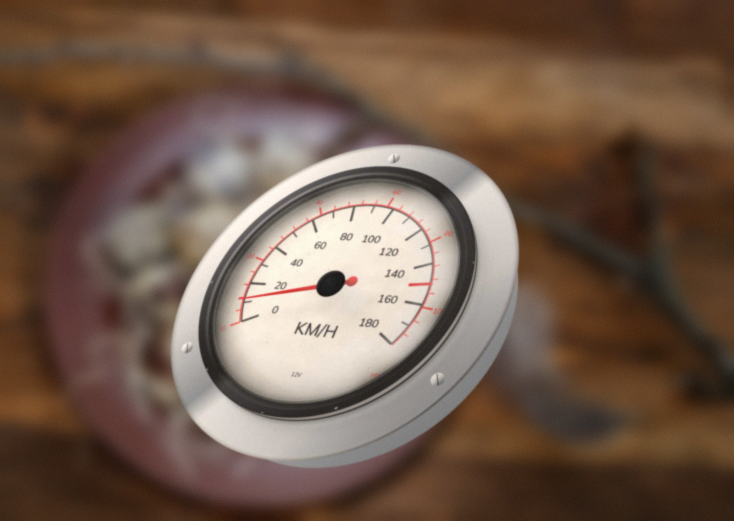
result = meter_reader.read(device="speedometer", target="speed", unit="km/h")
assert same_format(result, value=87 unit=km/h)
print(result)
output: value=10 unit=km/h
